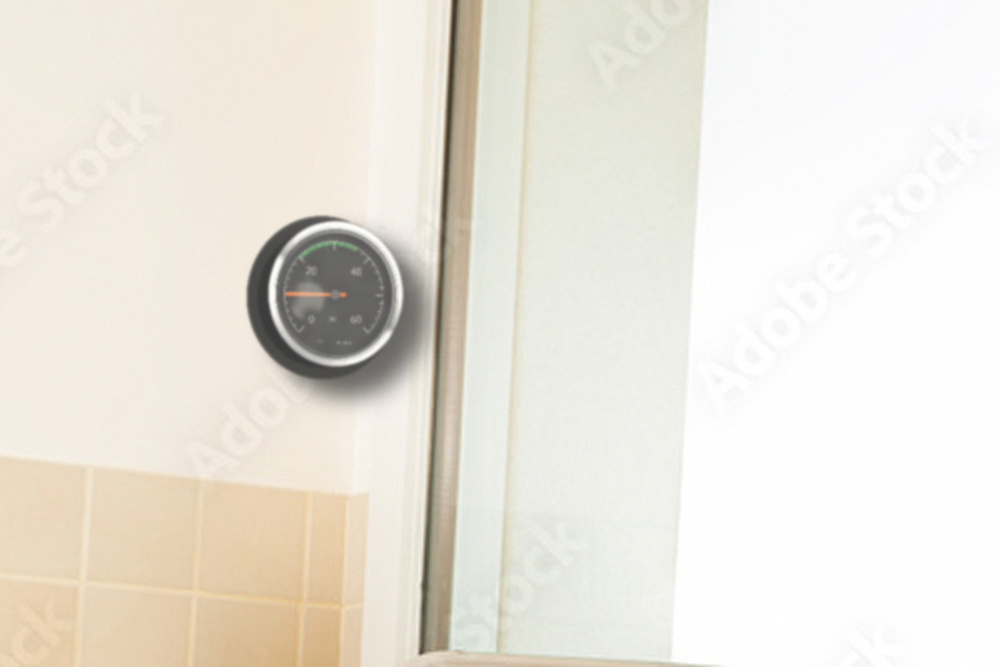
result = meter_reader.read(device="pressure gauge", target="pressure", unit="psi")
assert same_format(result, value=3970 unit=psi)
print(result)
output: value=10 unit=psi
